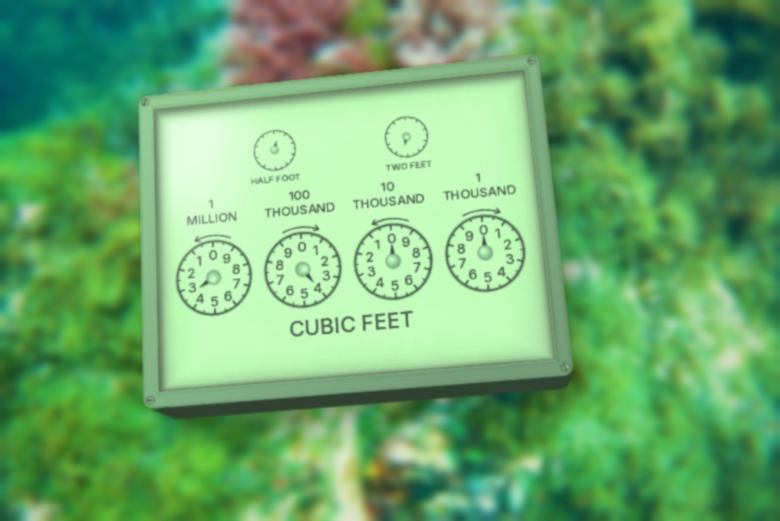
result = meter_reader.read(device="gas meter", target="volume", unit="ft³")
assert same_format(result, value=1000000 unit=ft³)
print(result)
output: value=340000 unit=ft³
